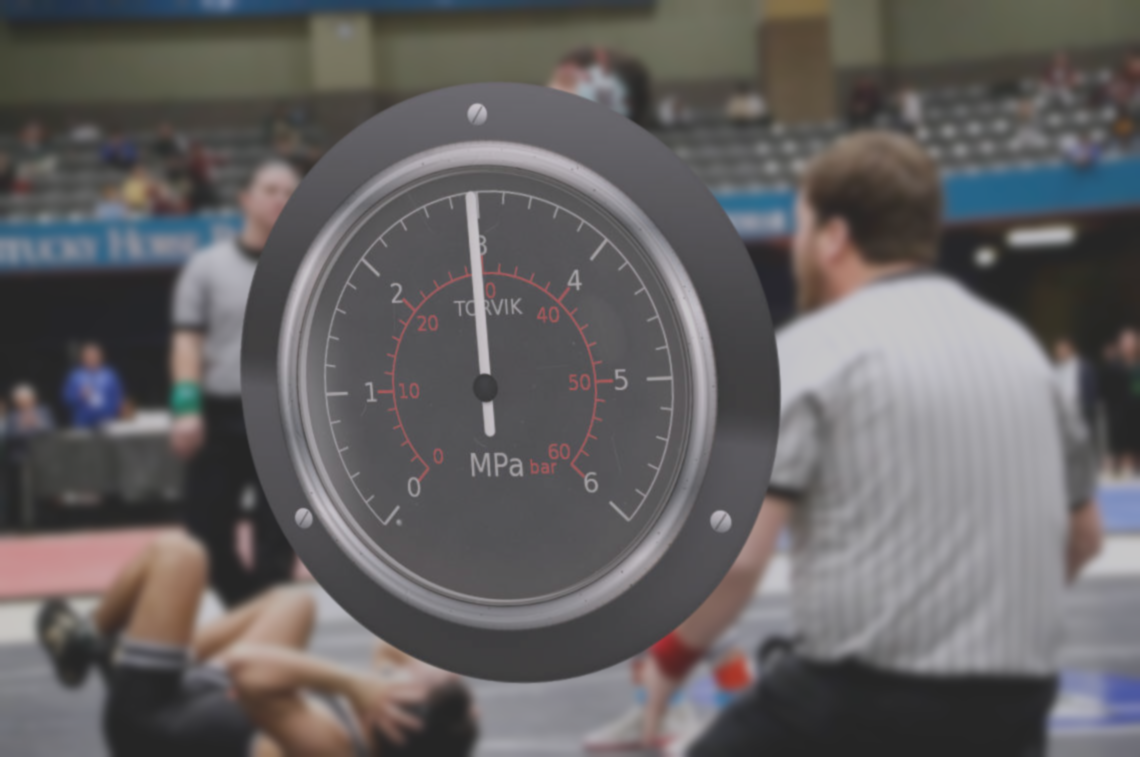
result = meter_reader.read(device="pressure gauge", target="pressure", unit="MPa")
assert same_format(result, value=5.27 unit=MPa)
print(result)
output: value=3 unit=MPa
